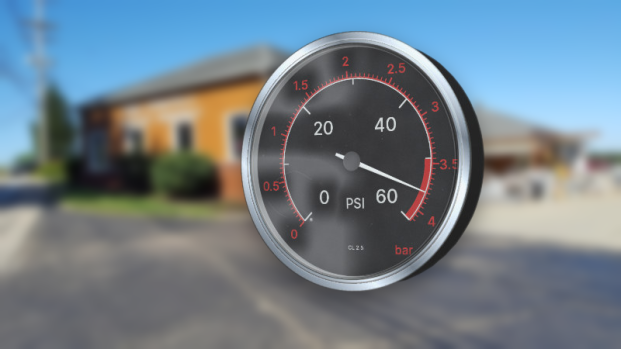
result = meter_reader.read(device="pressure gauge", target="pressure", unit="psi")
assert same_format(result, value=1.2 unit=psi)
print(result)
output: value=55 unit=psi
